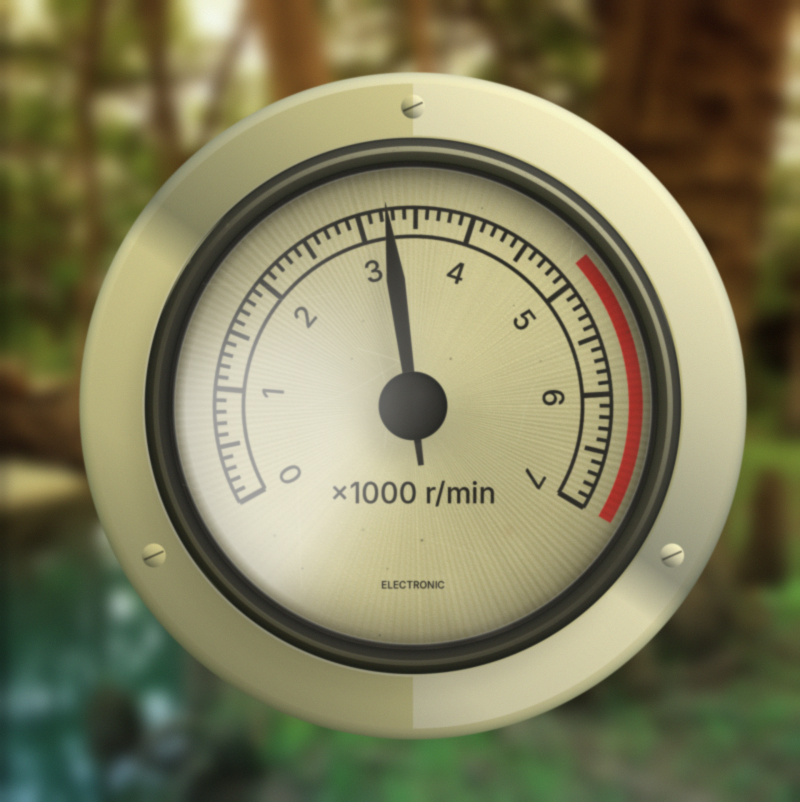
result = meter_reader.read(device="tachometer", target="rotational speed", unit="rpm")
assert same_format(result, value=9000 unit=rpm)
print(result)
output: value=3250 unit=rpm
